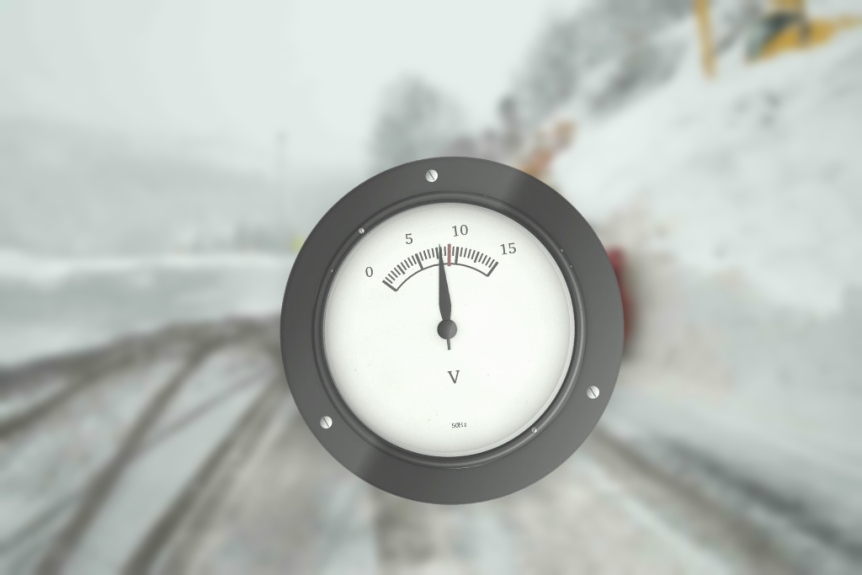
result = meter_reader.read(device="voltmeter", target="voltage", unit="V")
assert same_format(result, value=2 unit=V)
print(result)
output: value=8 unit=V
